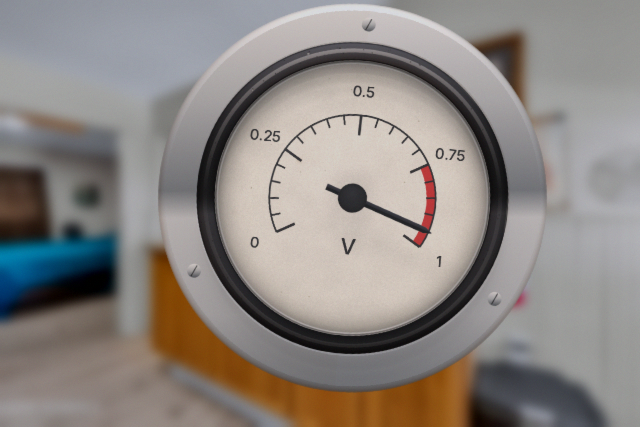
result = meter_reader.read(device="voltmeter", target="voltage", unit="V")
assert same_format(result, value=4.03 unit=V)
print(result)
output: value=0.95 unit=V
